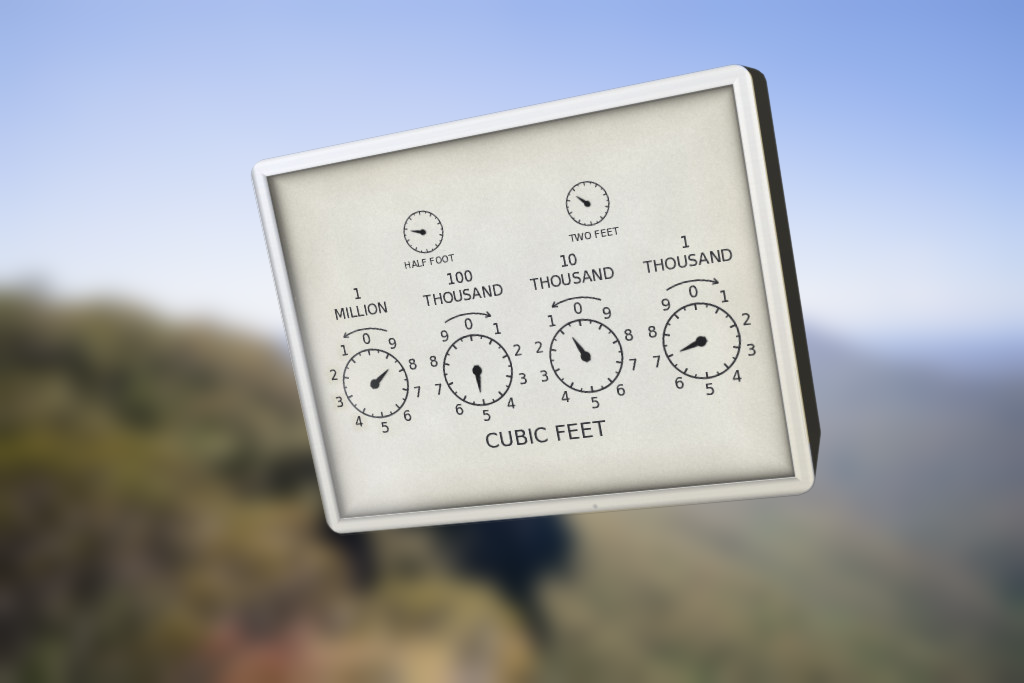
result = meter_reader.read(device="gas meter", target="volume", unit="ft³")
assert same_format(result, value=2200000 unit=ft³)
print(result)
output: value=850700 unit=ft³
